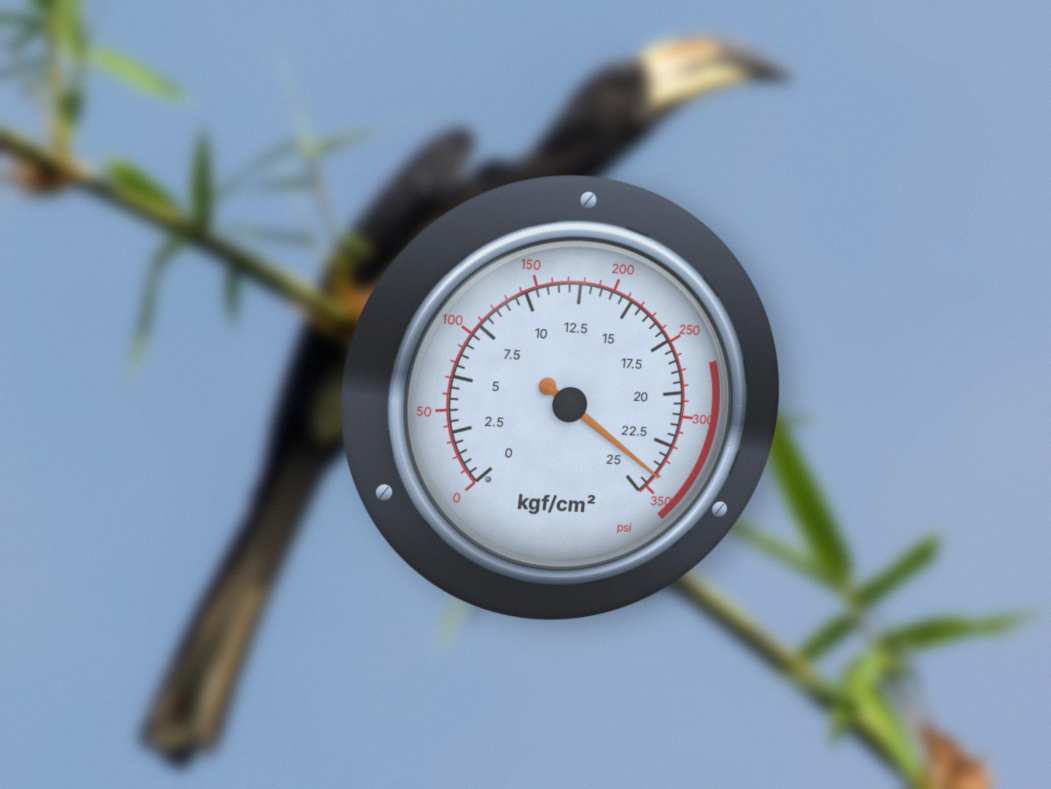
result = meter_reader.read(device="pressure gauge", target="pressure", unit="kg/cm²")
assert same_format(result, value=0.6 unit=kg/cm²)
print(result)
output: value=24 unit=kg/cm²
